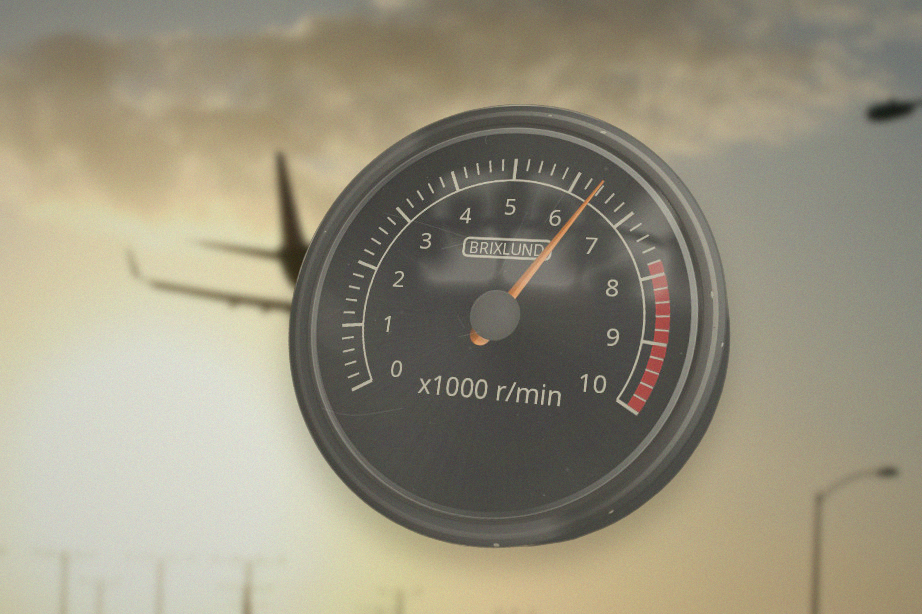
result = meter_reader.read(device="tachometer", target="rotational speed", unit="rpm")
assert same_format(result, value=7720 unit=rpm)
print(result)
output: value=6400 unit=rpm
